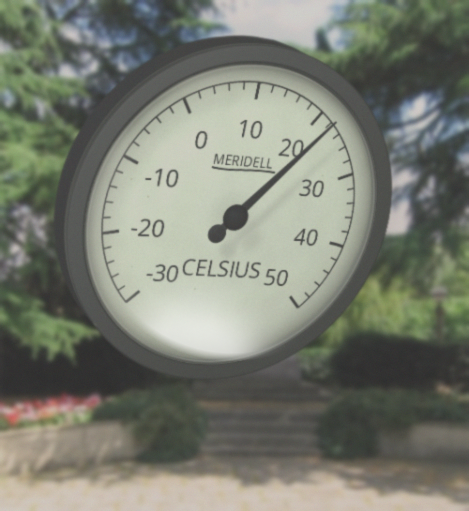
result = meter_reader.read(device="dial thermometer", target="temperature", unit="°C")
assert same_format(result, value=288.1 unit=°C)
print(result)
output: value=22 unit=°C
